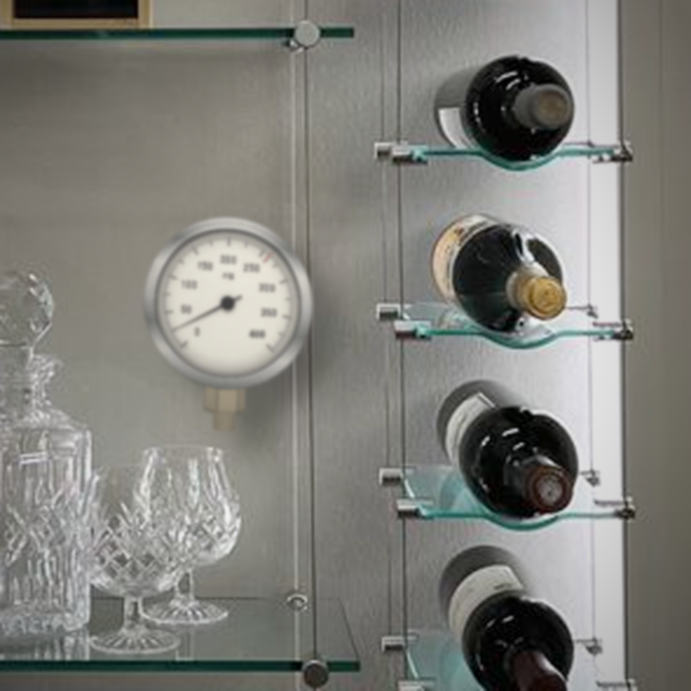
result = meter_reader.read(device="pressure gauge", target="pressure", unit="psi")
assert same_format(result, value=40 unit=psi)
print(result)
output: value=25 unit=psi
